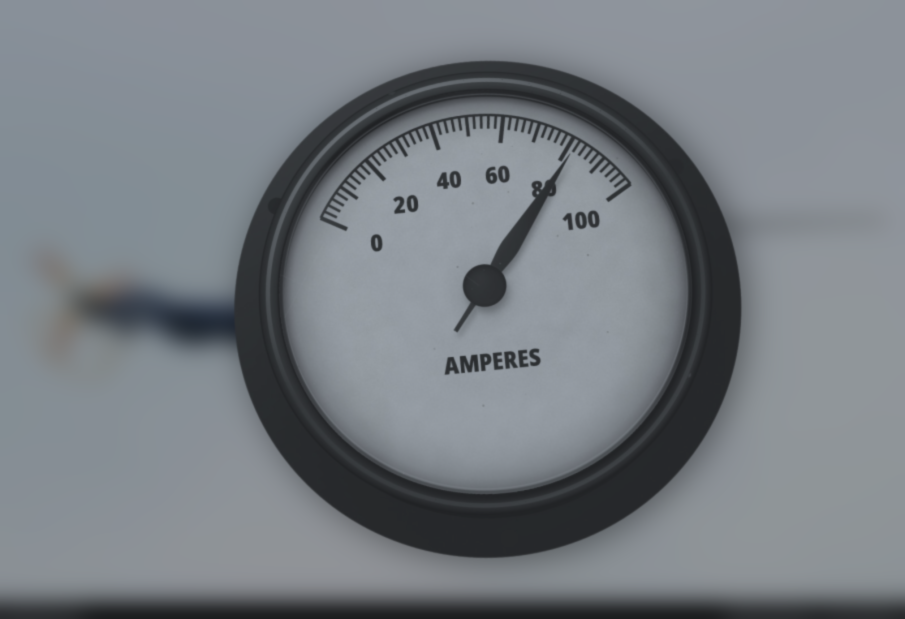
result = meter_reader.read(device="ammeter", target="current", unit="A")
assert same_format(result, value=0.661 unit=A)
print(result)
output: value=82 unit=A
